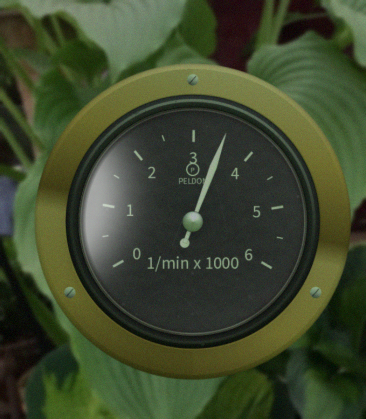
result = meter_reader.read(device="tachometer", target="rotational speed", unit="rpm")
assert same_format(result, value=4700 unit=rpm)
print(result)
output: value=3500 unit=rpm
